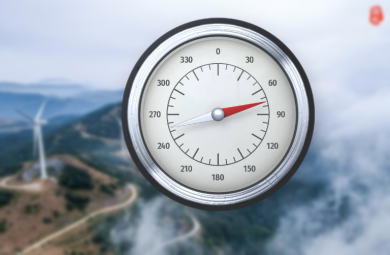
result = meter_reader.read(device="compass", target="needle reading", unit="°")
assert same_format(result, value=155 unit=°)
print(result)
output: value=75 unit=°
